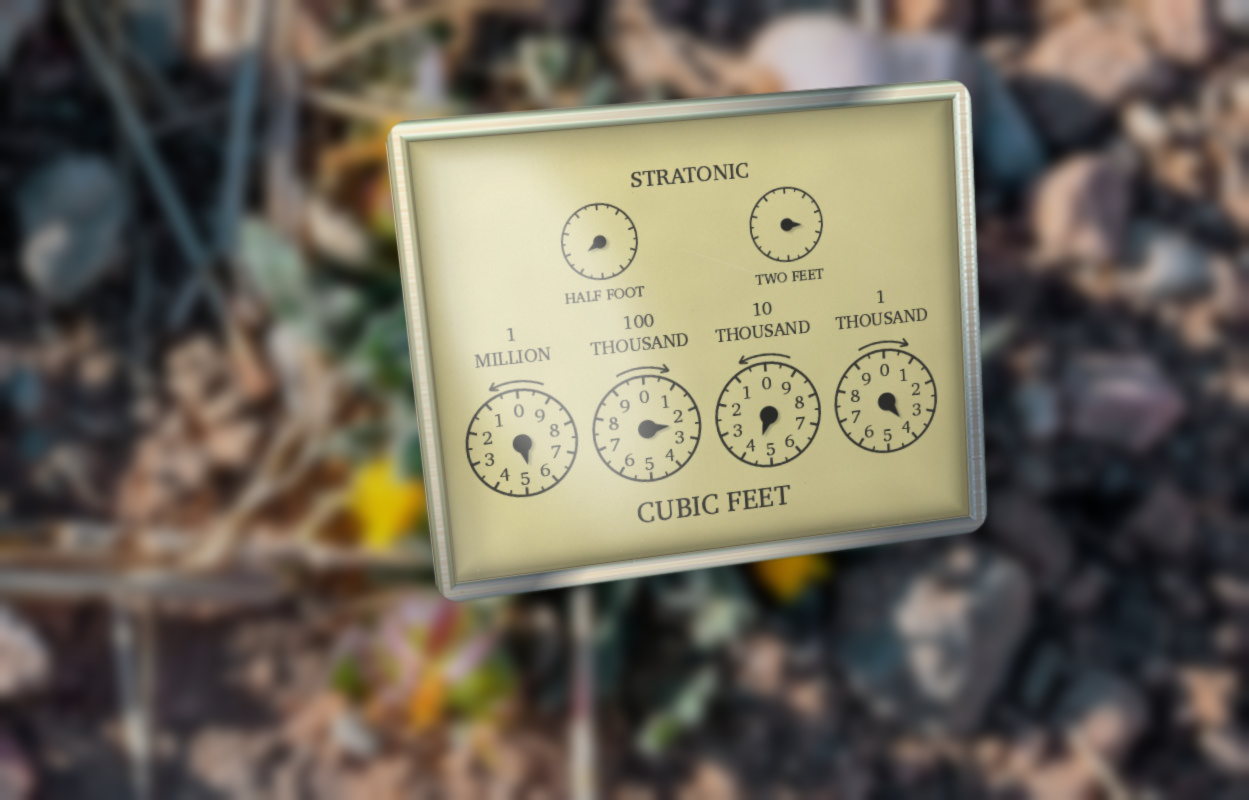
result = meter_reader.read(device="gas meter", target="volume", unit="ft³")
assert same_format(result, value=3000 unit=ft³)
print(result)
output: value=524400 unit=ft³
